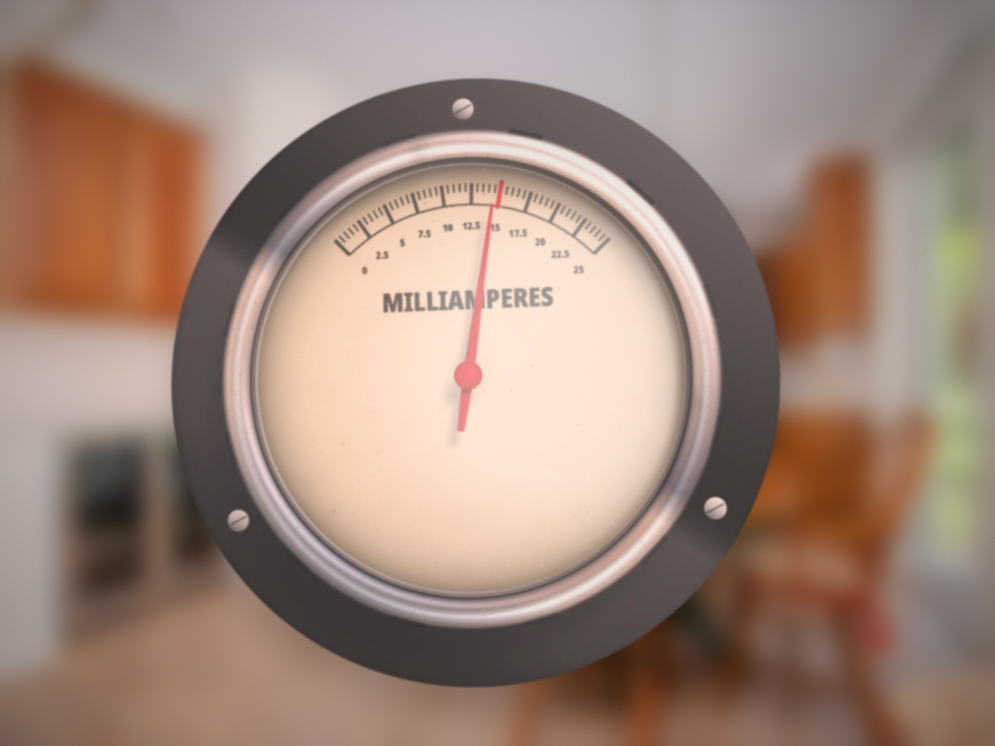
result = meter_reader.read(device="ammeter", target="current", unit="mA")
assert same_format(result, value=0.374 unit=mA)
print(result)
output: value=14.5 unit=mA
